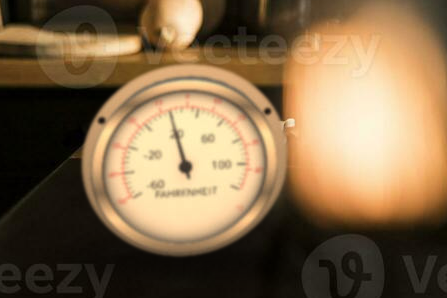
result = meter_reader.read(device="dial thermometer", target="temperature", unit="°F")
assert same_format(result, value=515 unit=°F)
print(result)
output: value=20 unit=°F
